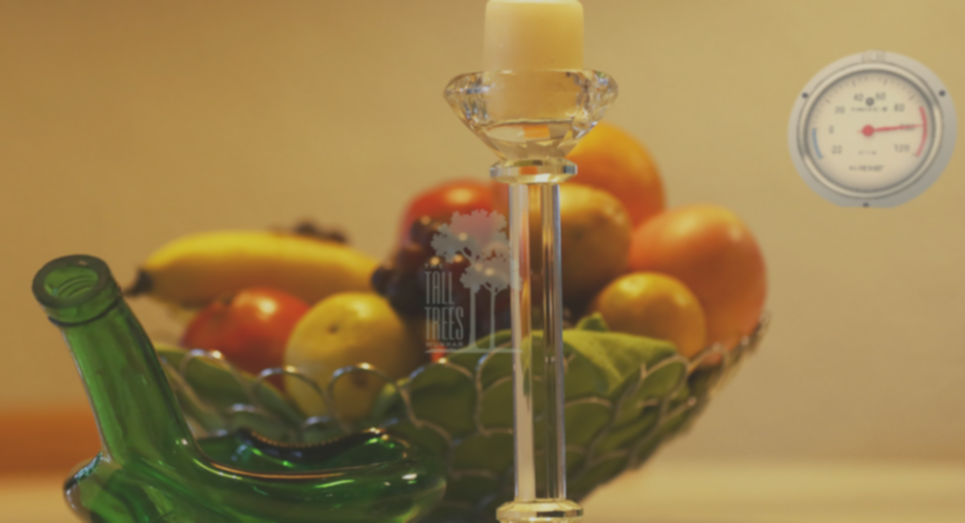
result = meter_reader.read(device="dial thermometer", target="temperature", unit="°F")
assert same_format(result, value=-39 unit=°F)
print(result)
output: value=100 unit=°F
